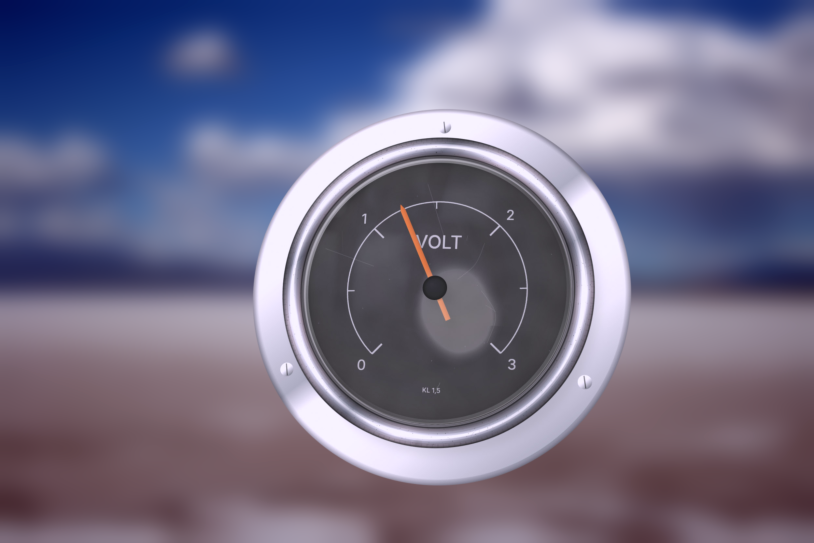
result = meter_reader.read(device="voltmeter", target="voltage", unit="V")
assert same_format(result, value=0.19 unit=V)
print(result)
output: value=1.25 unit=V
